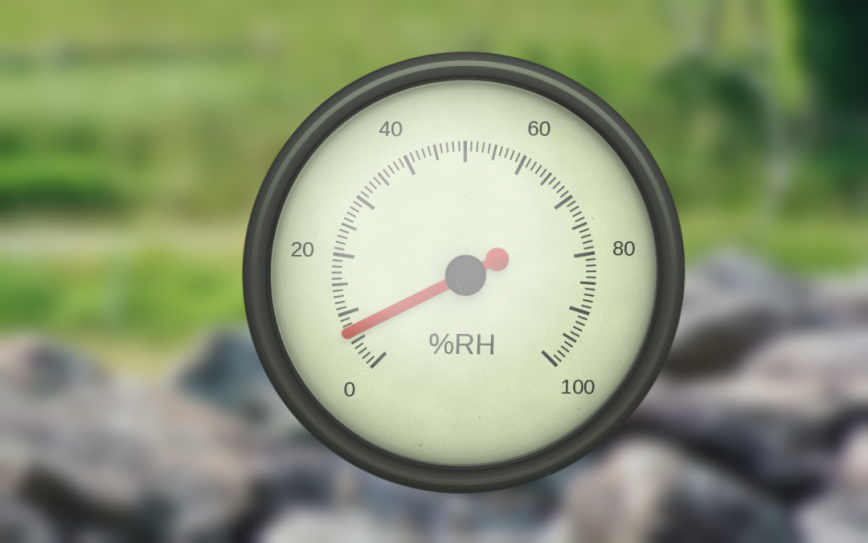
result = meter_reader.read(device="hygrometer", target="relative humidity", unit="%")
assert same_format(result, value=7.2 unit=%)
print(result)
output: value=7 unit=%
